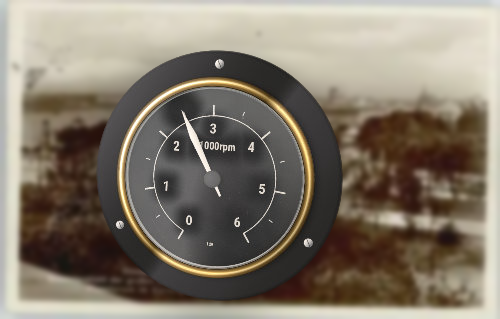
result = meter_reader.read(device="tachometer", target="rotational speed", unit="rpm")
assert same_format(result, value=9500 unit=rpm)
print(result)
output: value=2500 unit=rpm
